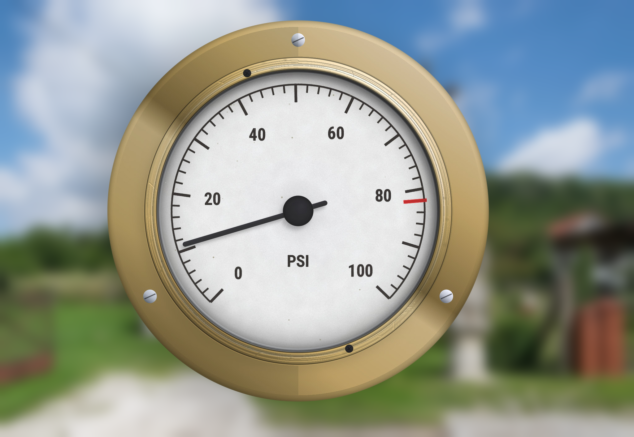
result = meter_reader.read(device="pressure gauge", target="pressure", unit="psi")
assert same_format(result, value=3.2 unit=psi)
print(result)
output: value=11 unit=psi
